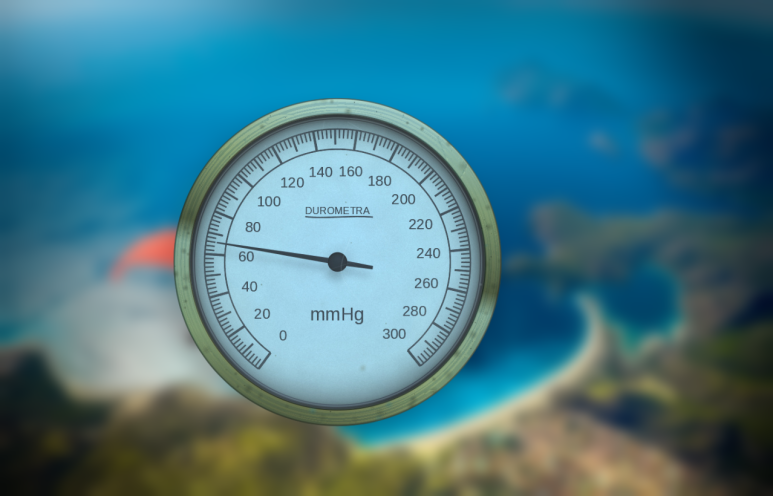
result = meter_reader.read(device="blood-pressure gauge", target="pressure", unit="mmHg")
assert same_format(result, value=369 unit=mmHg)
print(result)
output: value=66 unit=mmHg
